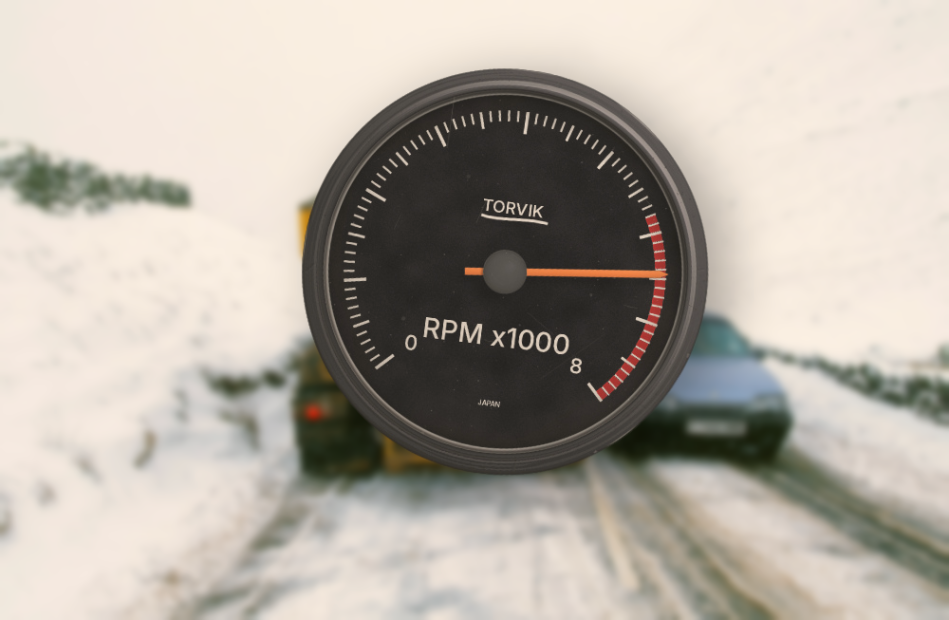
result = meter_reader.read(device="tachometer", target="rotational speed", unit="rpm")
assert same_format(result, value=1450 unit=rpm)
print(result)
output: value=6450 unit=rpm
